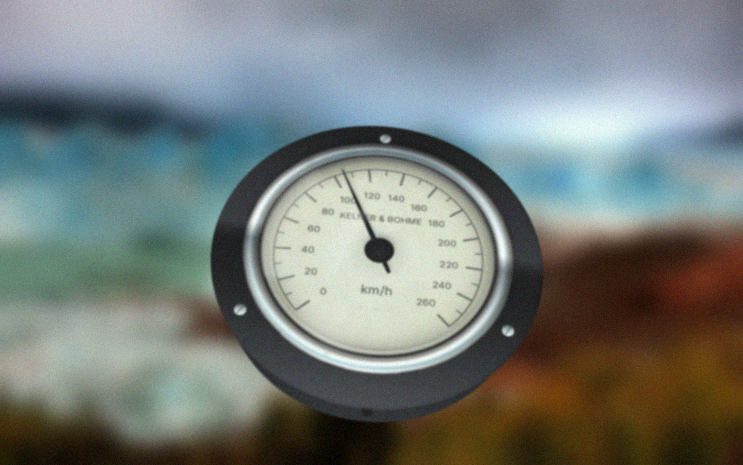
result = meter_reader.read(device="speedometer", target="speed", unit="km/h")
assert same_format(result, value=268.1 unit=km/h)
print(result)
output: value=105 unit=km/h
